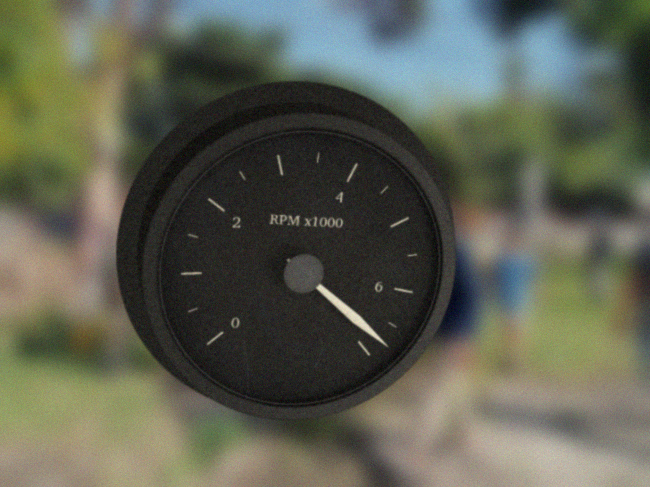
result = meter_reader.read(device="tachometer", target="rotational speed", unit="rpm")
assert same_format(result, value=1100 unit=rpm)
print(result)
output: value=6750 unit=rpm
